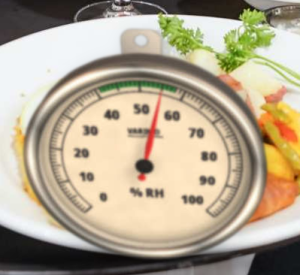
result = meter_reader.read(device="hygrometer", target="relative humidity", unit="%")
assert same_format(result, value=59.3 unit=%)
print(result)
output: value=55 unit=%
